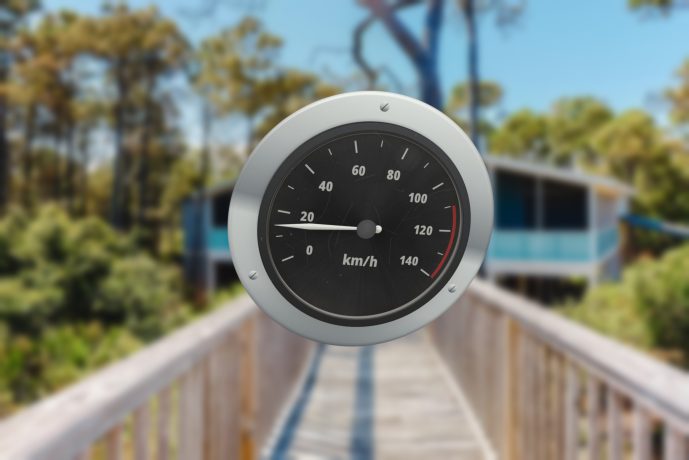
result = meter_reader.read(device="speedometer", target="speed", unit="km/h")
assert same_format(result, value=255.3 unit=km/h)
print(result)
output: value=15 unit=km/h
